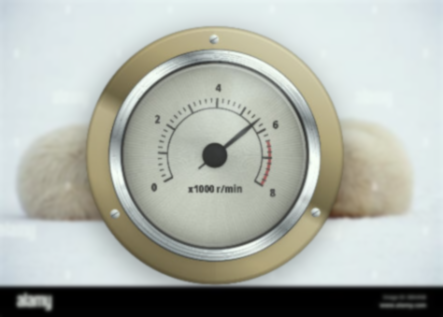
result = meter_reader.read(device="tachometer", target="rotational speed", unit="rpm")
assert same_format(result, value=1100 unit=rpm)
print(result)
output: value=5600 unit=rpm
